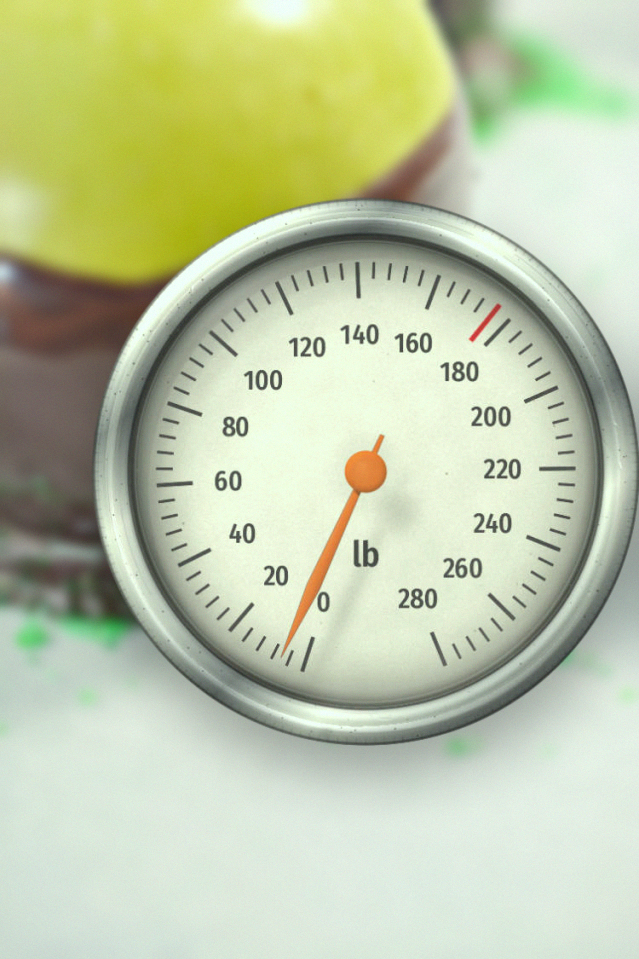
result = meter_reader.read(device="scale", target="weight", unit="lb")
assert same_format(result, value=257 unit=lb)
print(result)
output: value=6 unit=lb
